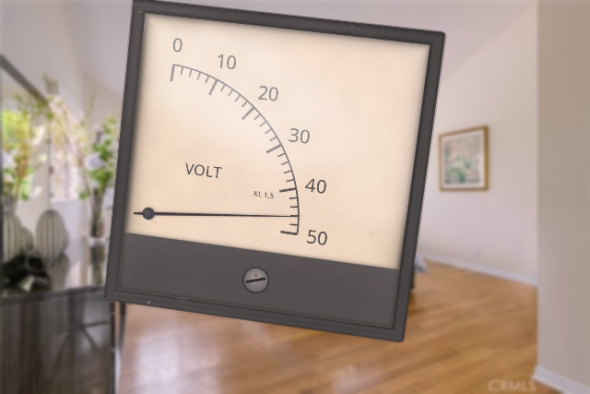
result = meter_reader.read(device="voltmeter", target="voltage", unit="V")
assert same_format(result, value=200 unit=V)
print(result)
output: value=46 unit=V
